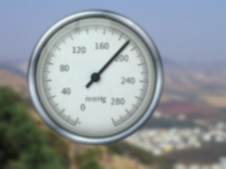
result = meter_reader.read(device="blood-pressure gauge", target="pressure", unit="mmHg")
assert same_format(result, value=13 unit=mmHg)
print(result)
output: value=190 unit=mmHg
